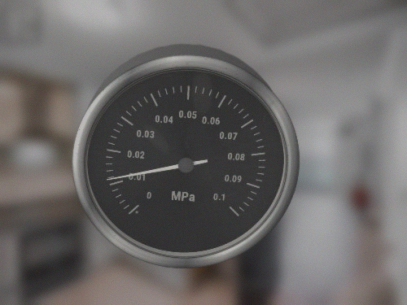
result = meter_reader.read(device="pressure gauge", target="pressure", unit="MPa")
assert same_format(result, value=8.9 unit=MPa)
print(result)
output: value=0.012 unit=MPa
